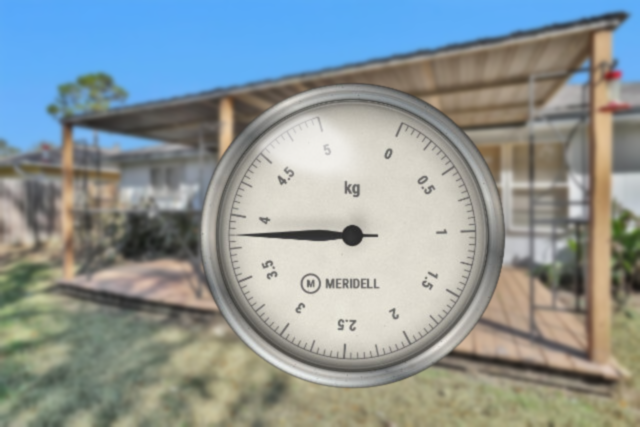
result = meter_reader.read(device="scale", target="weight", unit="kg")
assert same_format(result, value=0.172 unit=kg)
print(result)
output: value=3.85 unit=kg
